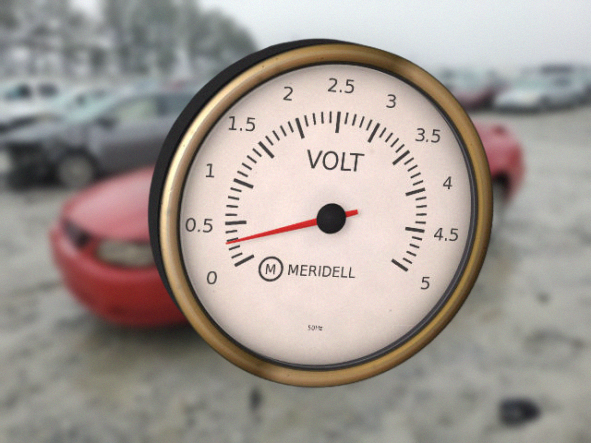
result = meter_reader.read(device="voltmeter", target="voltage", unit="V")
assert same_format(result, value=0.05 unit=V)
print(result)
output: value=0.3 unit=V
